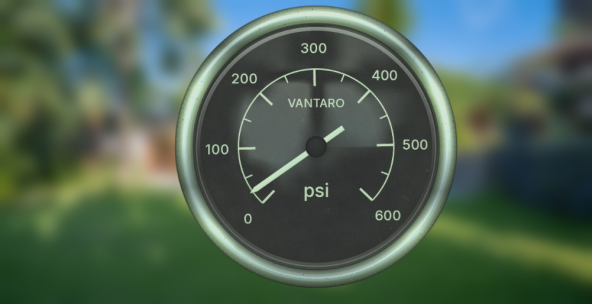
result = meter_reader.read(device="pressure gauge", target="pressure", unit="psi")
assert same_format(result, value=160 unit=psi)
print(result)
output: value=25 unit=psi
